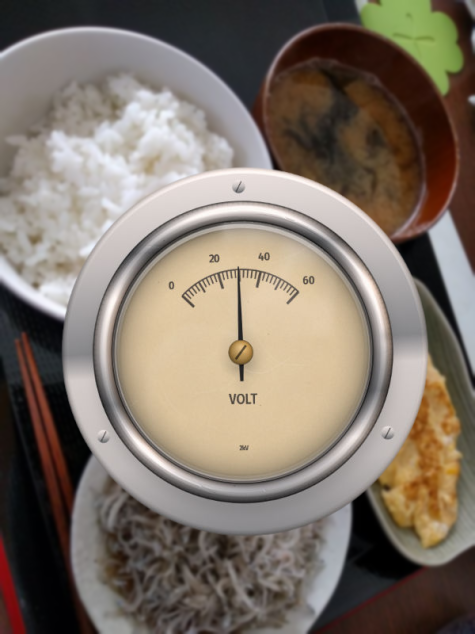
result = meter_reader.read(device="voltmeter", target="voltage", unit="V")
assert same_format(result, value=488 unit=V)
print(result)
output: value=30 unit=V
